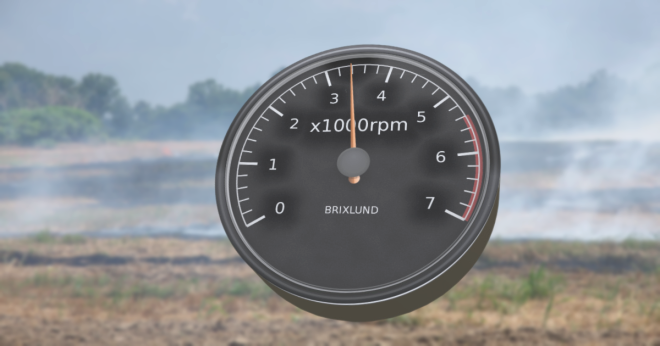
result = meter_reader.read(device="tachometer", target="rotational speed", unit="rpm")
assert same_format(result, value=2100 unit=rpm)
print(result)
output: value=3400 unit=rpm
